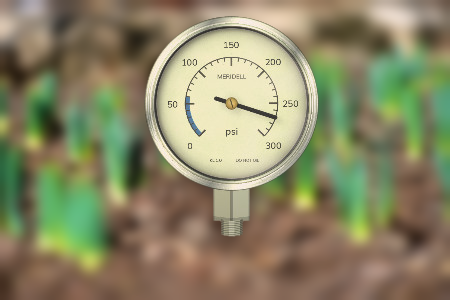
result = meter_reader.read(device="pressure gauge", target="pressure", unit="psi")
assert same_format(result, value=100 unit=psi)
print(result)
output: value=270 unit=psi
